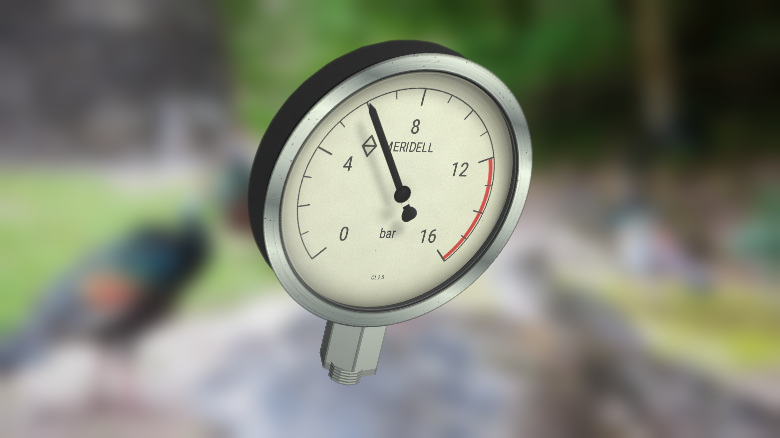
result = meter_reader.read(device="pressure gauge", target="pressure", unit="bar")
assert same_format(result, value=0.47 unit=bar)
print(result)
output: value=6 unit=bar
